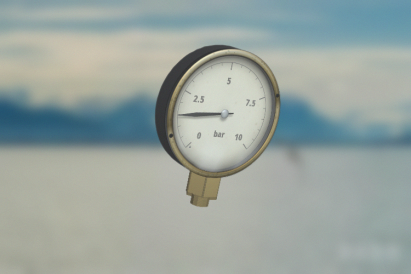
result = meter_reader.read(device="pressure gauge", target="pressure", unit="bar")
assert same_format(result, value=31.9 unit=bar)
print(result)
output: value=1.5 unit=bar
